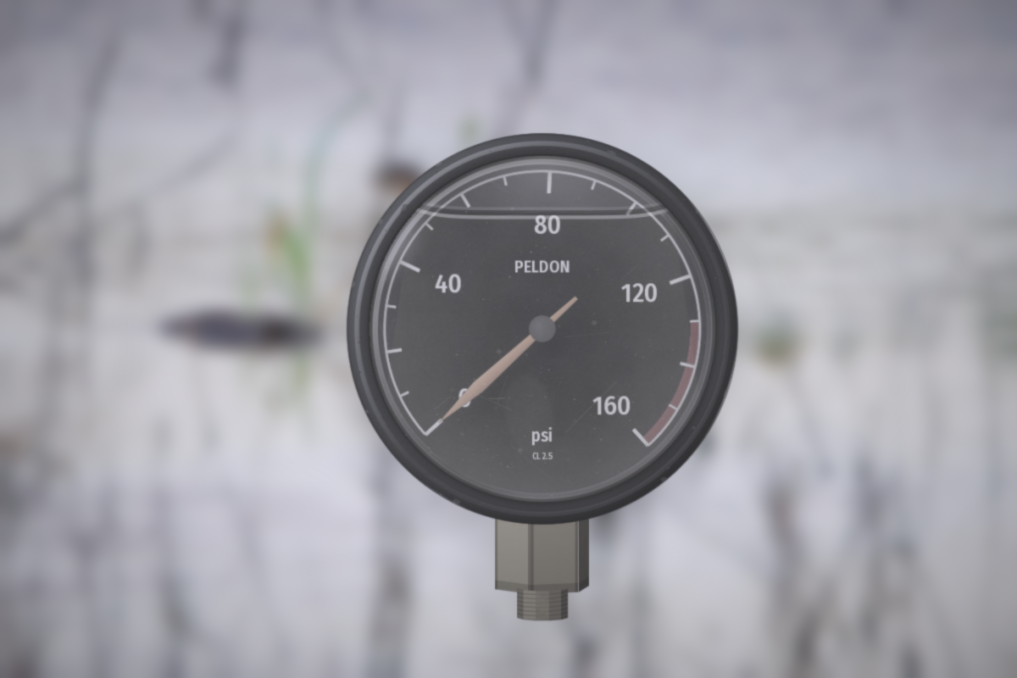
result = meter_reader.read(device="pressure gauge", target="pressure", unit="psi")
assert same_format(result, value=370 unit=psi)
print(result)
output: value=0 unit=psi
